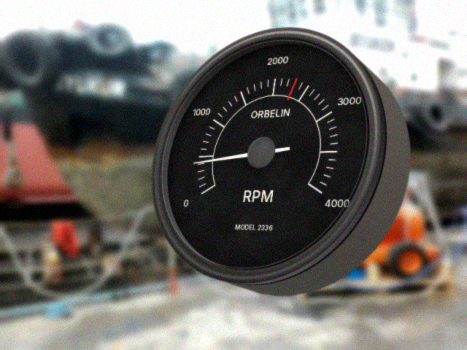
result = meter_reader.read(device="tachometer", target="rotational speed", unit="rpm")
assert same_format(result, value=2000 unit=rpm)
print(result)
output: value=400 unit=rpm
